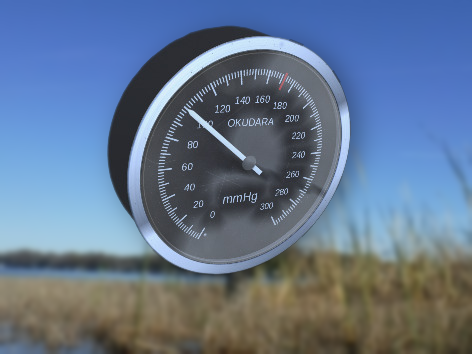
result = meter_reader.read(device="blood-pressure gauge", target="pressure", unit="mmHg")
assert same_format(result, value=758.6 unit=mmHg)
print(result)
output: value=100 unit=mmHg
